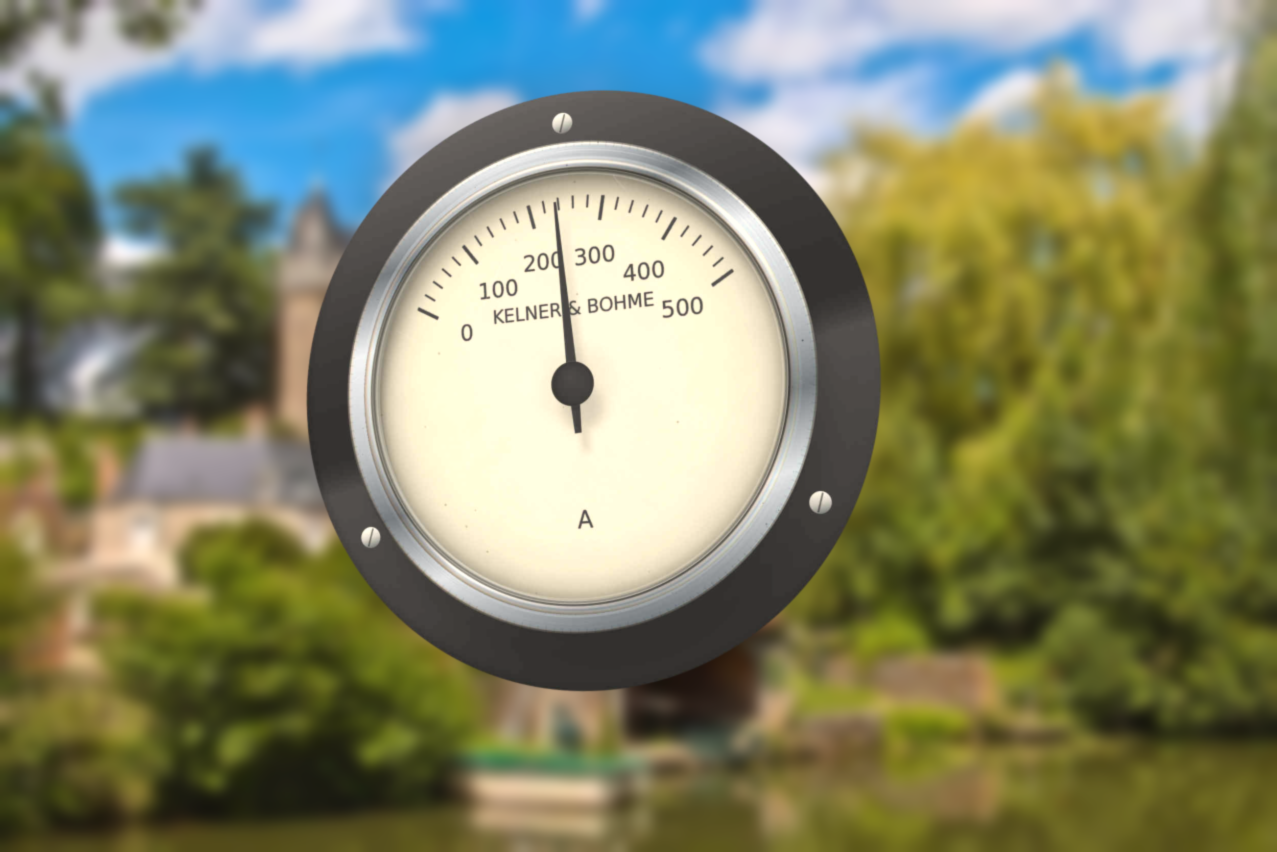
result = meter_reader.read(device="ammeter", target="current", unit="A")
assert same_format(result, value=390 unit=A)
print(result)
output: value=240 unit=A
